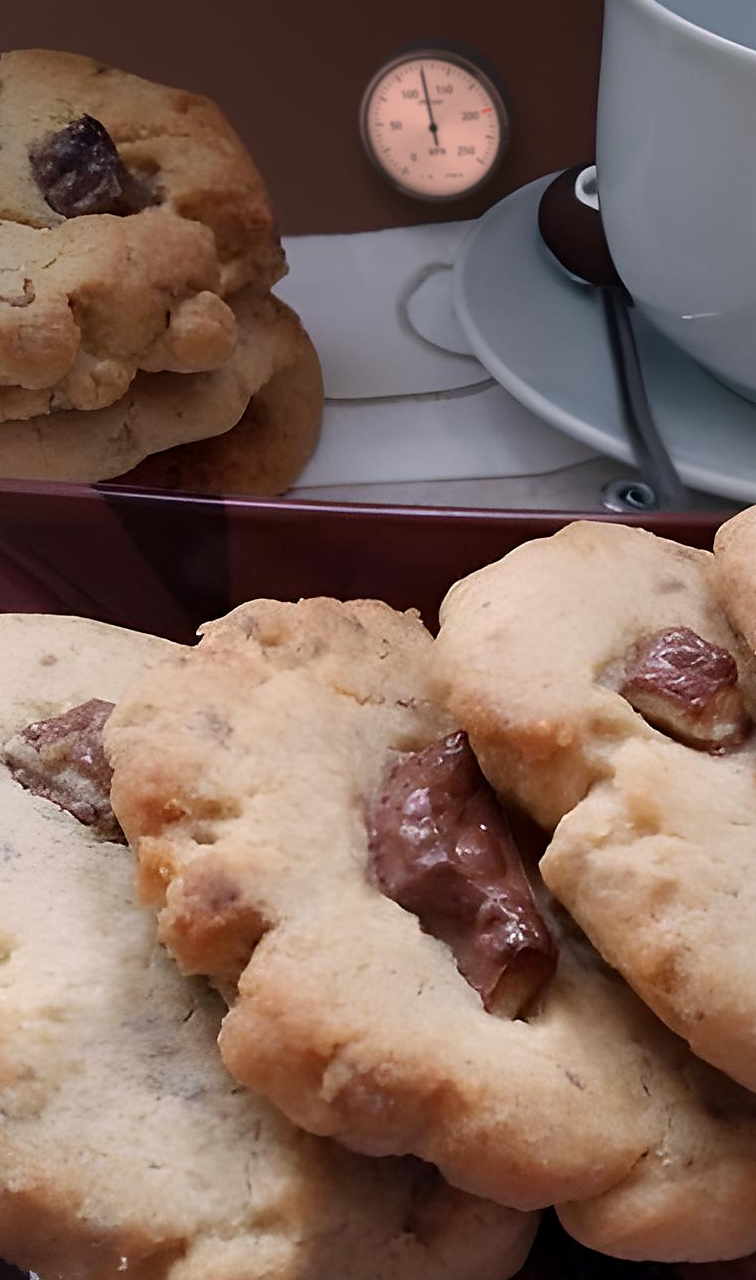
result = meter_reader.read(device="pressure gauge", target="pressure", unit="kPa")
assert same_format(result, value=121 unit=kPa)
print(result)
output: value=125 unit=kPa
